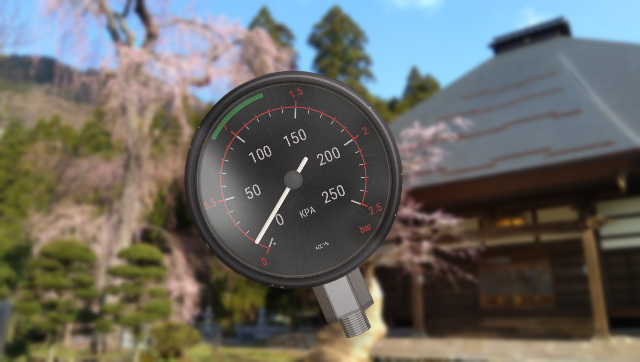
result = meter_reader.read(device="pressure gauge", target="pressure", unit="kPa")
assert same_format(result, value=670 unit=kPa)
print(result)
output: value=10 unit=kPa
